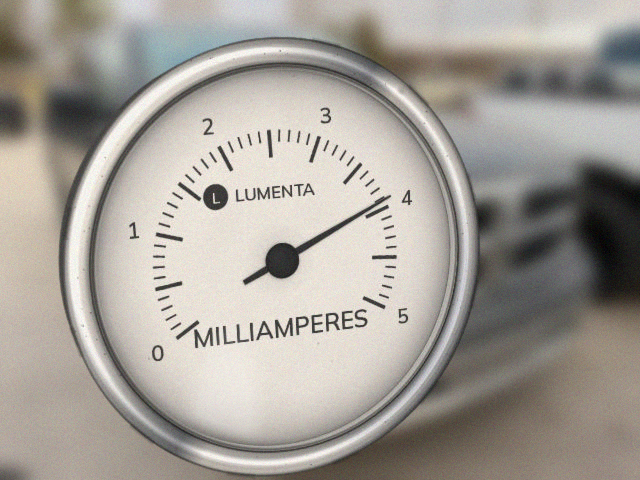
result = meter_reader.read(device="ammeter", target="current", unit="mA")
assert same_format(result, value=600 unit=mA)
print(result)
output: value=3.9 unit=mA
